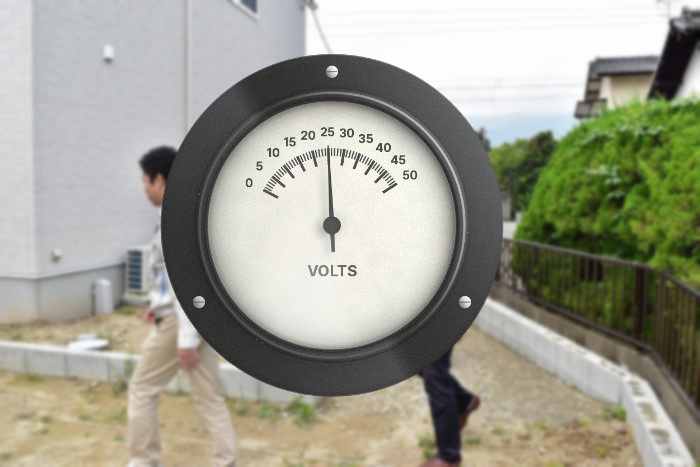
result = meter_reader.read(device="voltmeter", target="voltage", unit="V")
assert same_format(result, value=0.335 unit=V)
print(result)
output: value=25 unit=V
